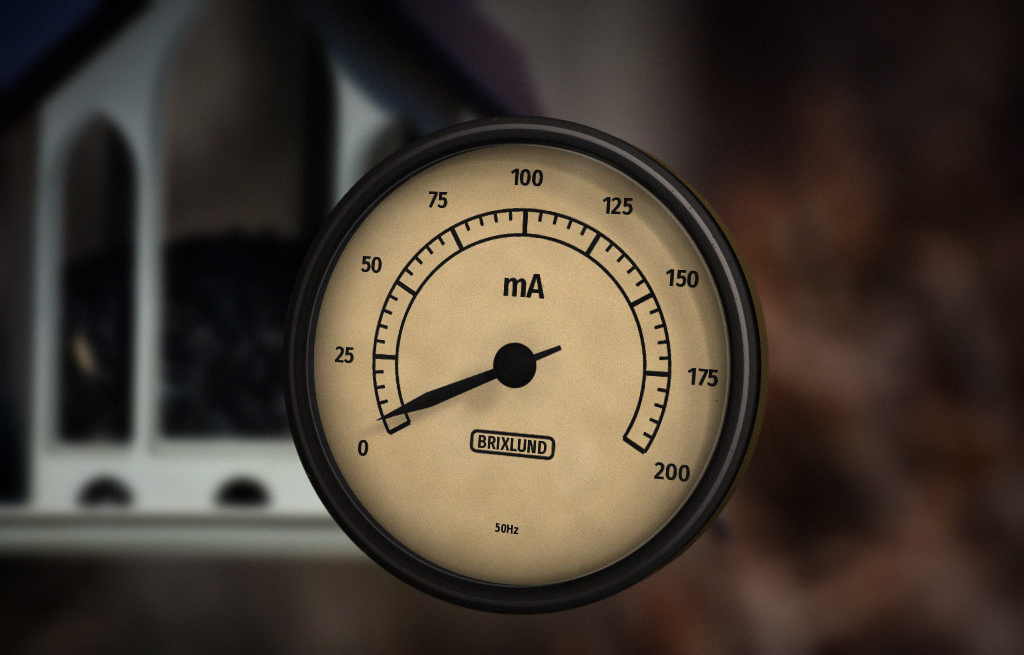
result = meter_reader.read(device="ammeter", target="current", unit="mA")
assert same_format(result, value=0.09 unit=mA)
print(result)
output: value=5 unit=mA
